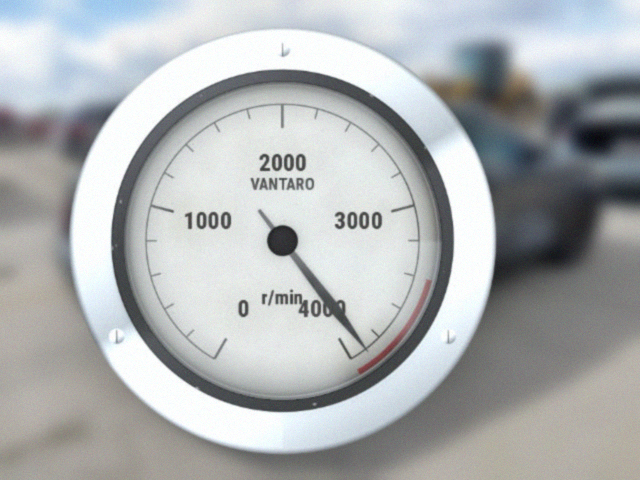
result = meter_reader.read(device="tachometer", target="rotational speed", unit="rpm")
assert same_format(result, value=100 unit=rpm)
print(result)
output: value=3900 unit=rpm
